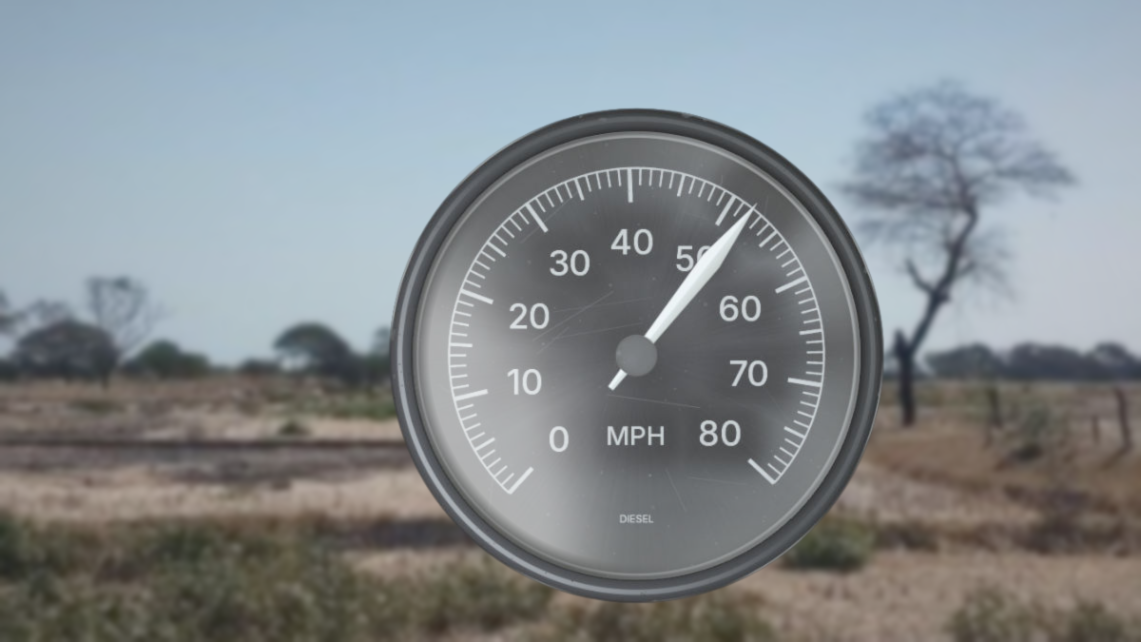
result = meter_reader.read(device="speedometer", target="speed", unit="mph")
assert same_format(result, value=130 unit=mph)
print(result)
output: value=52 unit=mph
